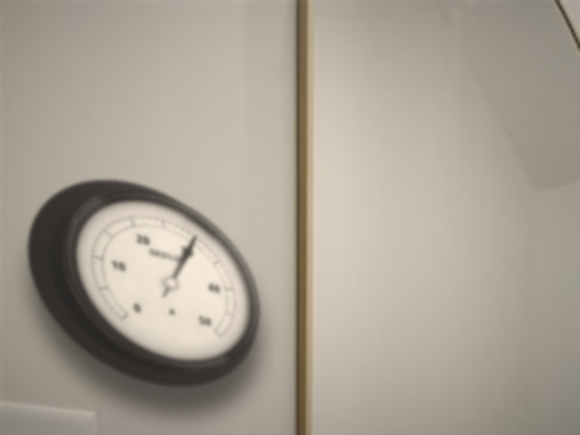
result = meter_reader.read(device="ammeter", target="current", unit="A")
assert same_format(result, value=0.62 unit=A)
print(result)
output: value=30 unit=A
